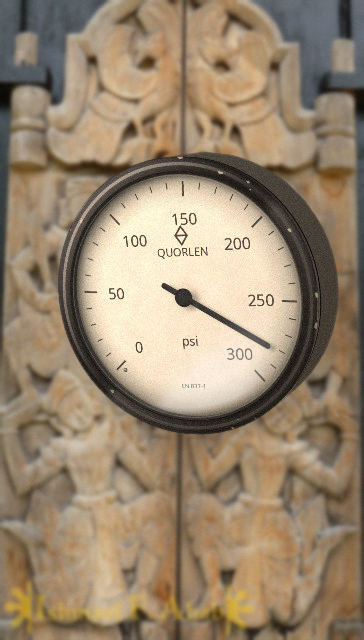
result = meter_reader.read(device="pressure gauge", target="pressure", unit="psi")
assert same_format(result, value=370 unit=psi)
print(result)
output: value=280 unit=psi
